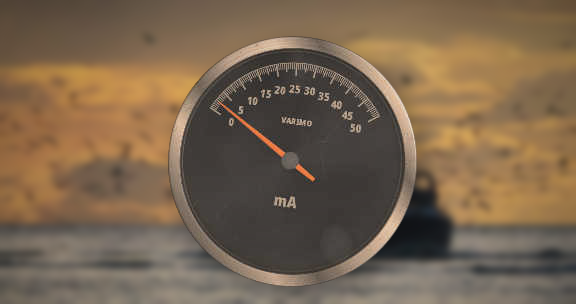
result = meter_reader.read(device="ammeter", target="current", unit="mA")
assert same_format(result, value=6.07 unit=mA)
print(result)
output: value=2.5 unit=mA
